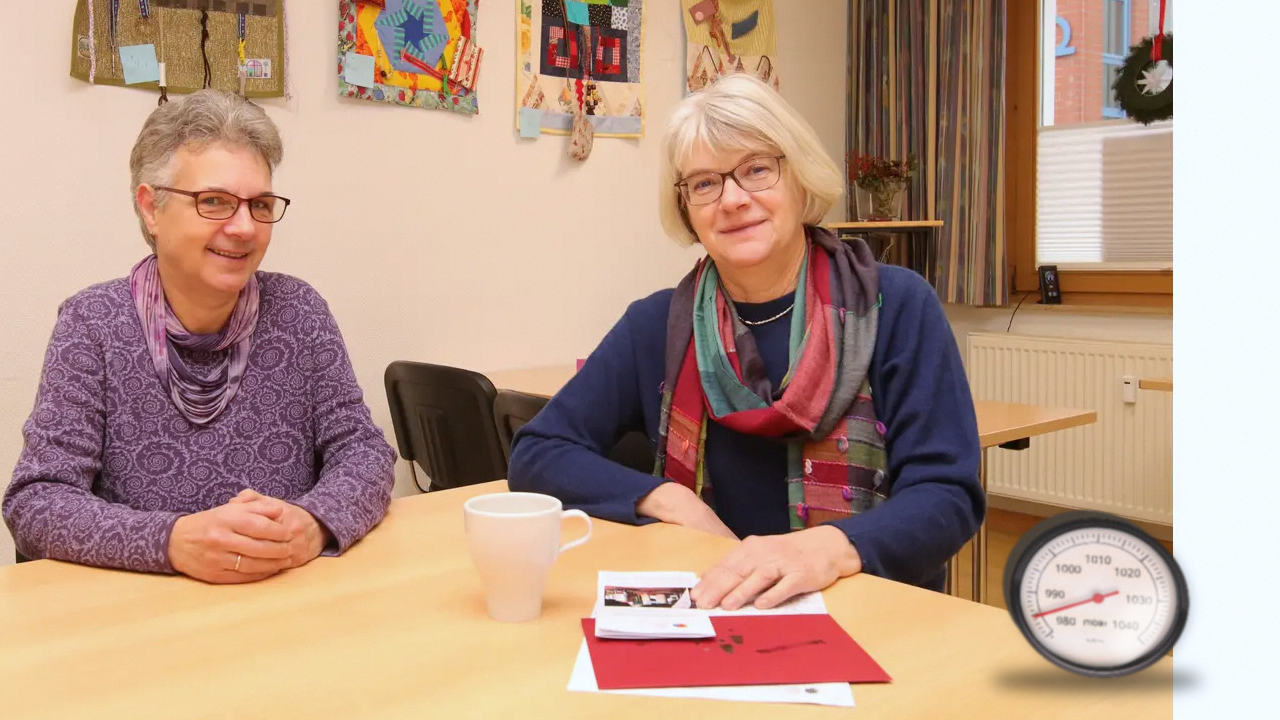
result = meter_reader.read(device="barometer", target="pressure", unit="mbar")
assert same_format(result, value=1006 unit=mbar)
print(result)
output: value=985 unit=mbar
